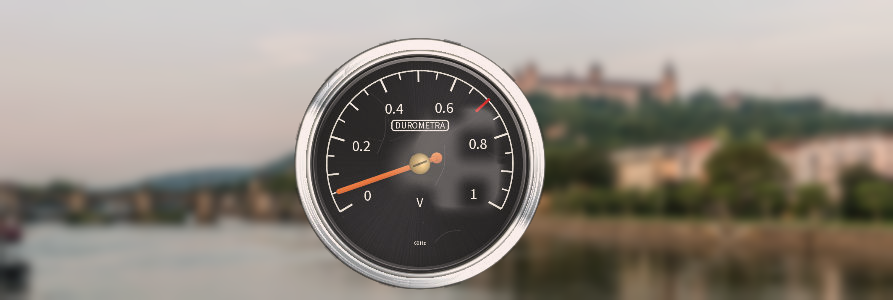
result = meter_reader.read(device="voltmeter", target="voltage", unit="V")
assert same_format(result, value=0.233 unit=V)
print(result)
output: value=0.05 unit=V
